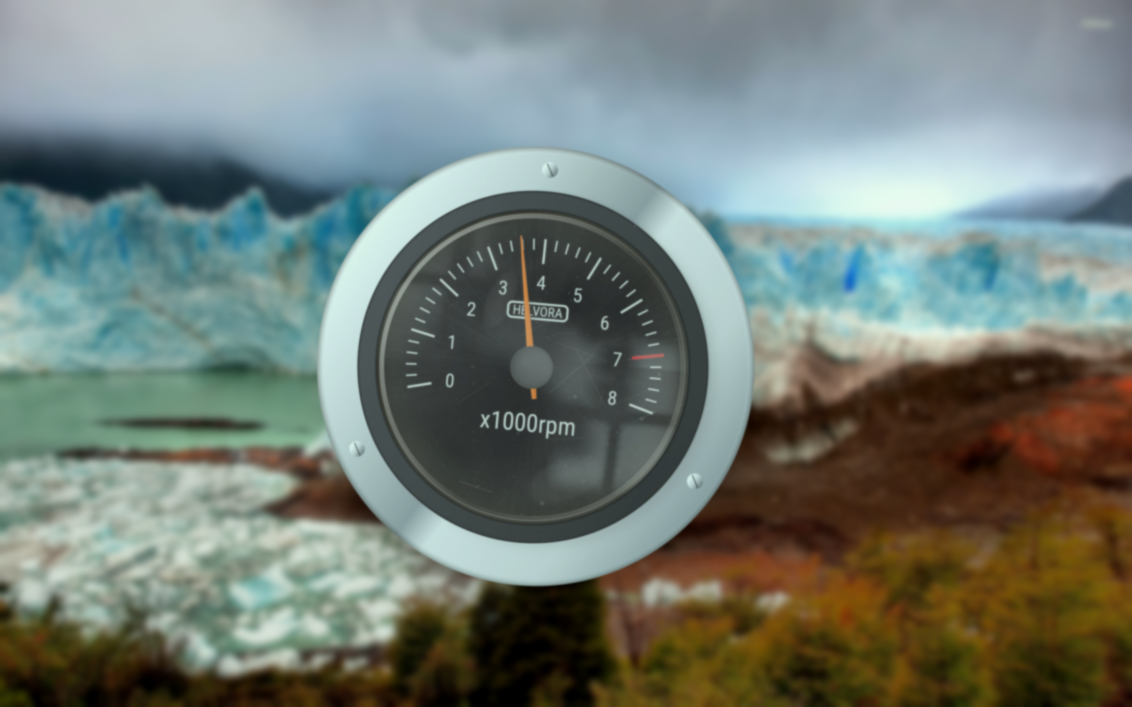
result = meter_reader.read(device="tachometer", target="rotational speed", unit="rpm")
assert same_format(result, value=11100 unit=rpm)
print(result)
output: value=3600 unit=rpm
